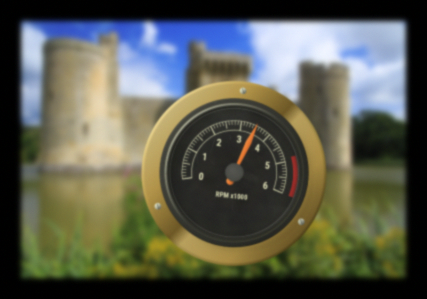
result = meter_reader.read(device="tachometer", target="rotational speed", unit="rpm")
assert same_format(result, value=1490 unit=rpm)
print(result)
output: value=3500 unit=rpm
